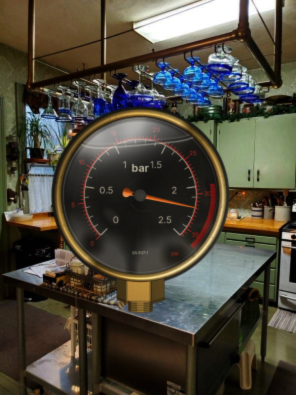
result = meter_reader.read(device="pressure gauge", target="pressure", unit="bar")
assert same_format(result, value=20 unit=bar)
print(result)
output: value=2.2 unit=bar
